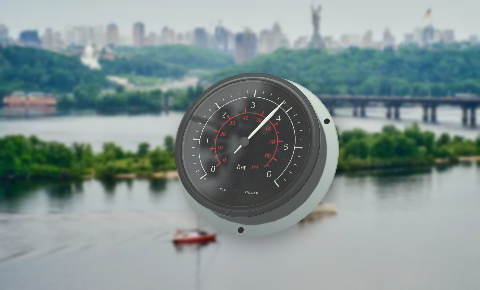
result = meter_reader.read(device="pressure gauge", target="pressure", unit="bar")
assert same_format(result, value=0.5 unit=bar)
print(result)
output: value=3.8 unit=bar
